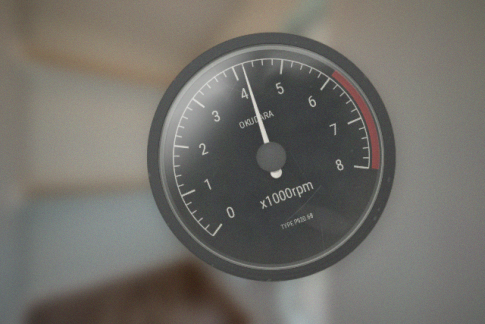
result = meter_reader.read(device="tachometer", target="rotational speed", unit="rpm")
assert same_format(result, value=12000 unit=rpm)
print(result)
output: value=4200 unit=rpm
